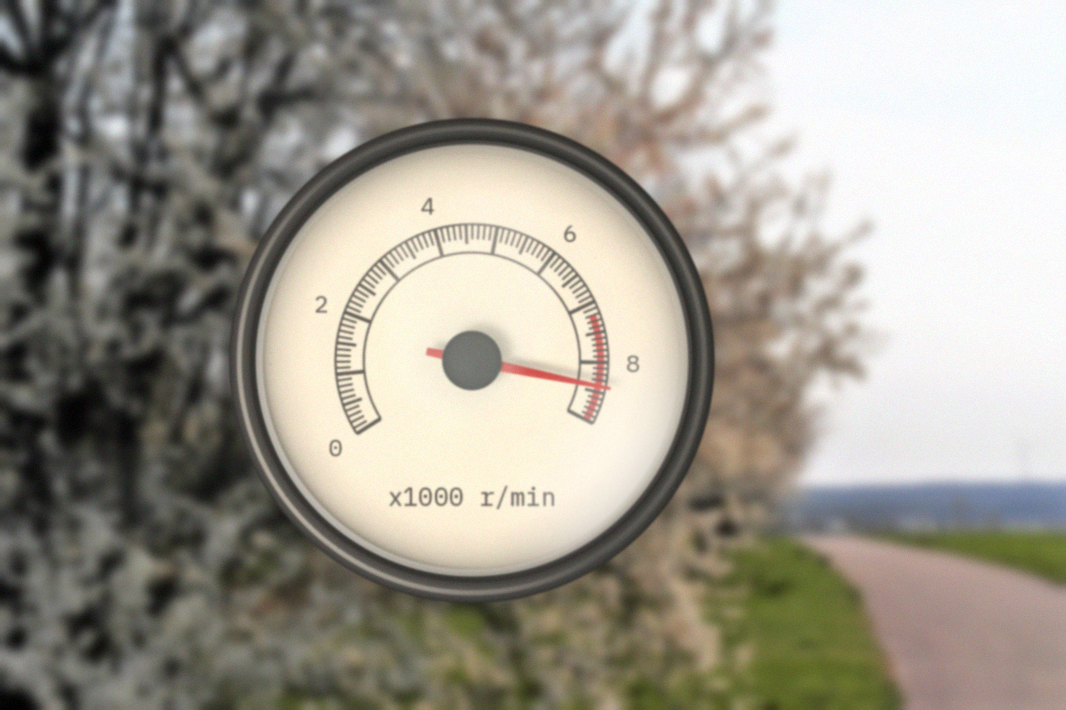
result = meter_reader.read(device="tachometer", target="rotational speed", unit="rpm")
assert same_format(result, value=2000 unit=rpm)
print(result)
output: value=8400 unit=rpm
